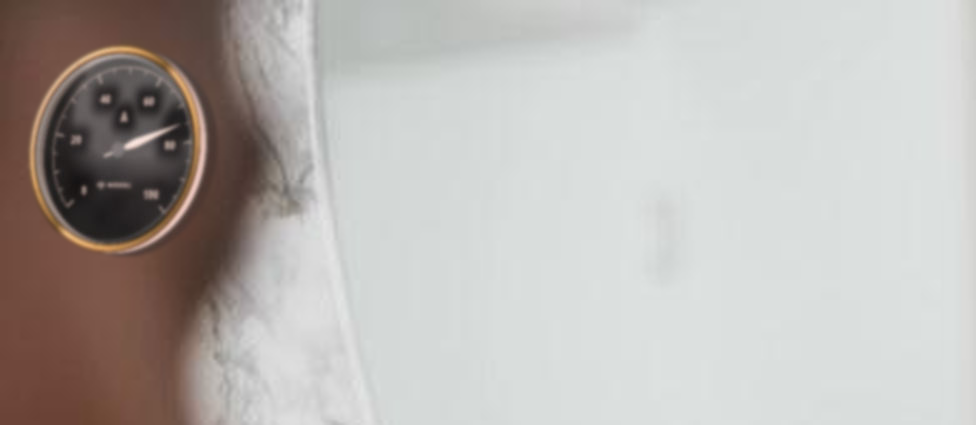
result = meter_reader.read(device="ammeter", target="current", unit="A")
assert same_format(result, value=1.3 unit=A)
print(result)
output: value=75 unit=A
